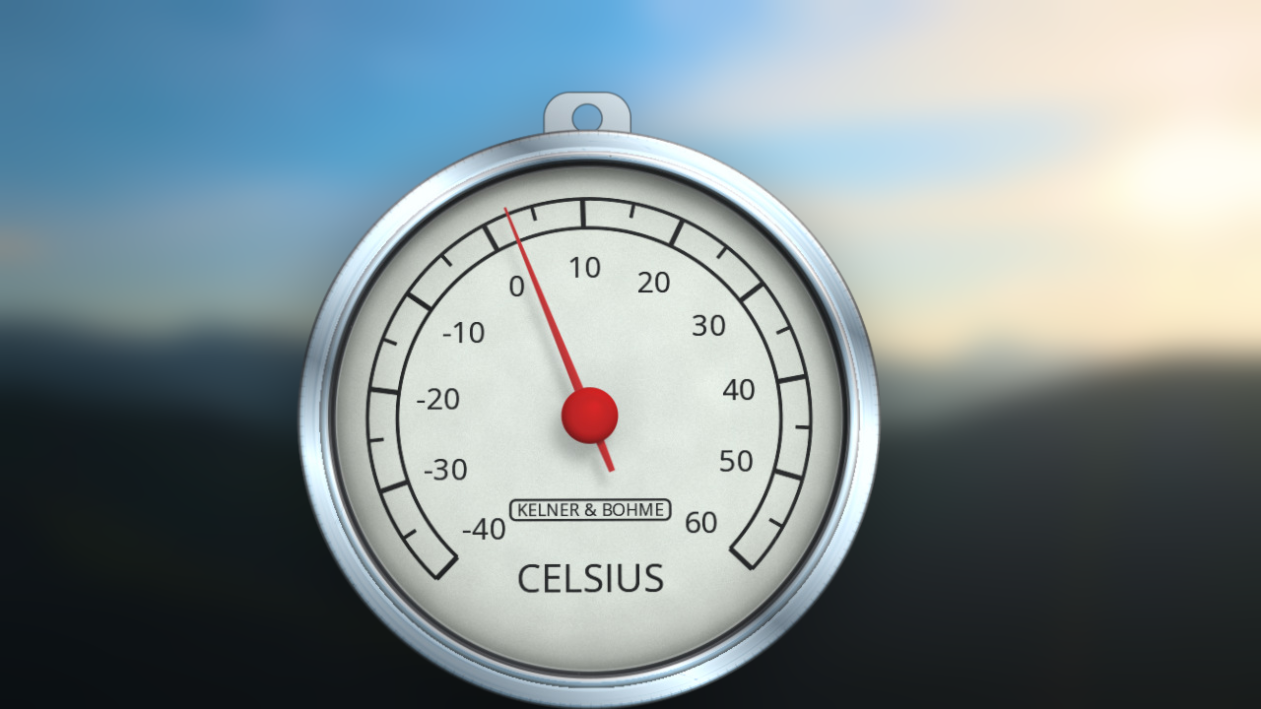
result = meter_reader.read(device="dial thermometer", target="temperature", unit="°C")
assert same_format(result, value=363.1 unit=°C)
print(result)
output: value=2.5 unit=°C
